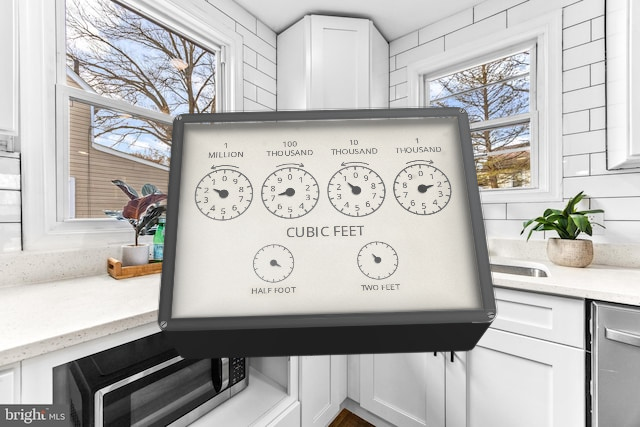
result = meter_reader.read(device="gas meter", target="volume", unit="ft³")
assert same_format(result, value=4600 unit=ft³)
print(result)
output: value=171200 unit=ft³
